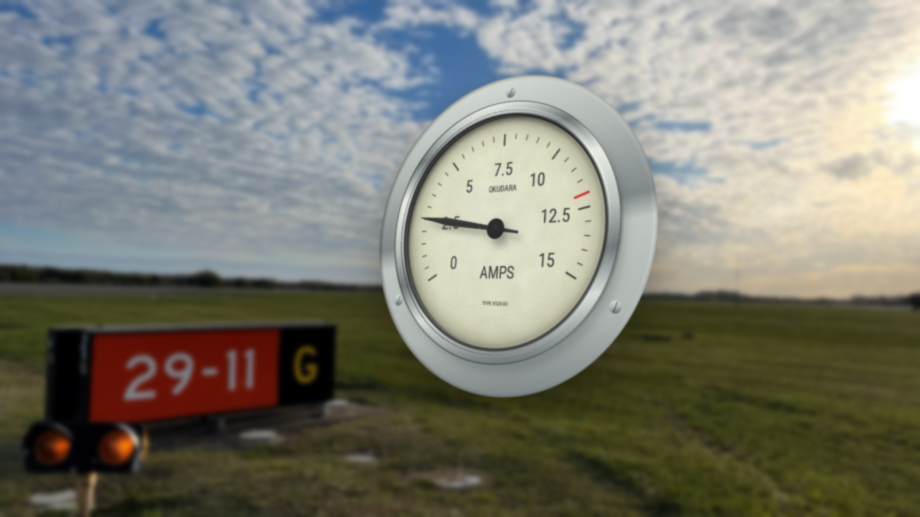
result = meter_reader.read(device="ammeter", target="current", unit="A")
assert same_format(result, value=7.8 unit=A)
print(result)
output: value=2.5 unit=A
